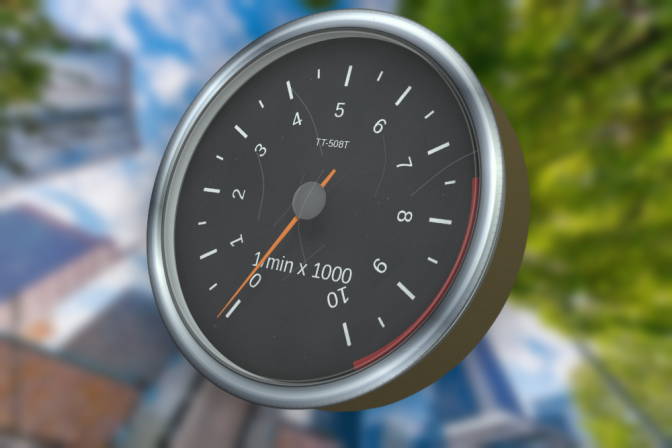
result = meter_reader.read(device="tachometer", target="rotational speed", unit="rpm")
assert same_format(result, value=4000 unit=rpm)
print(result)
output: value=0 unit=rpm
